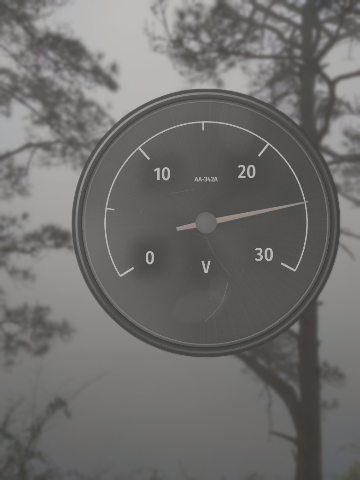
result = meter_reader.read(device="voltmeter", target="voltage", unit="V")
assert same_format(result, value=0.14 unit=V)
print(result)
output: value=25 unit=V
